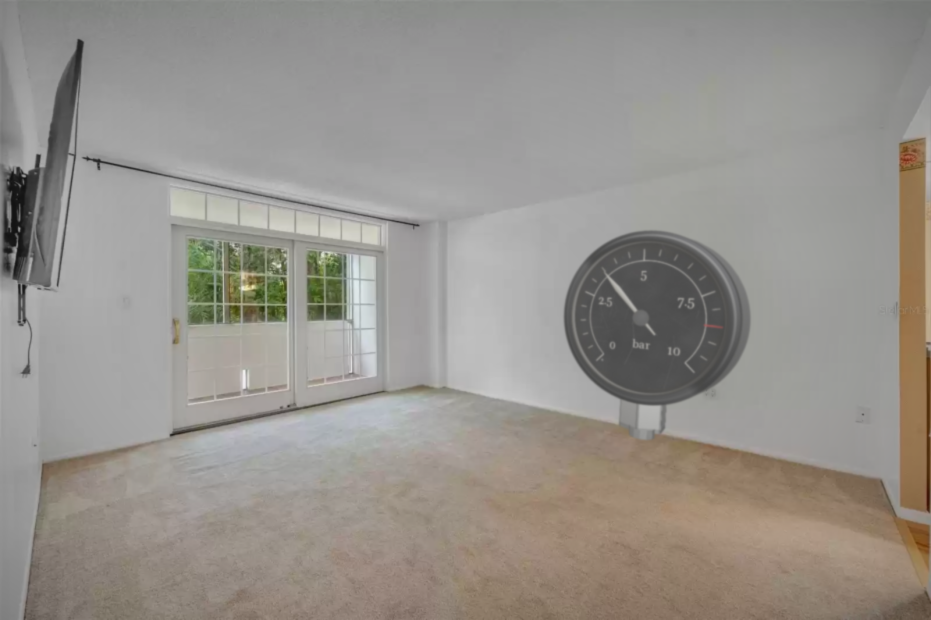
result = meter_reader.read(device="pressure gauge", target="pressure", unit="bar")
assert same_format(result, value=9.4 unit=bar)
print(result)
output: value=3.5 unit=bar
